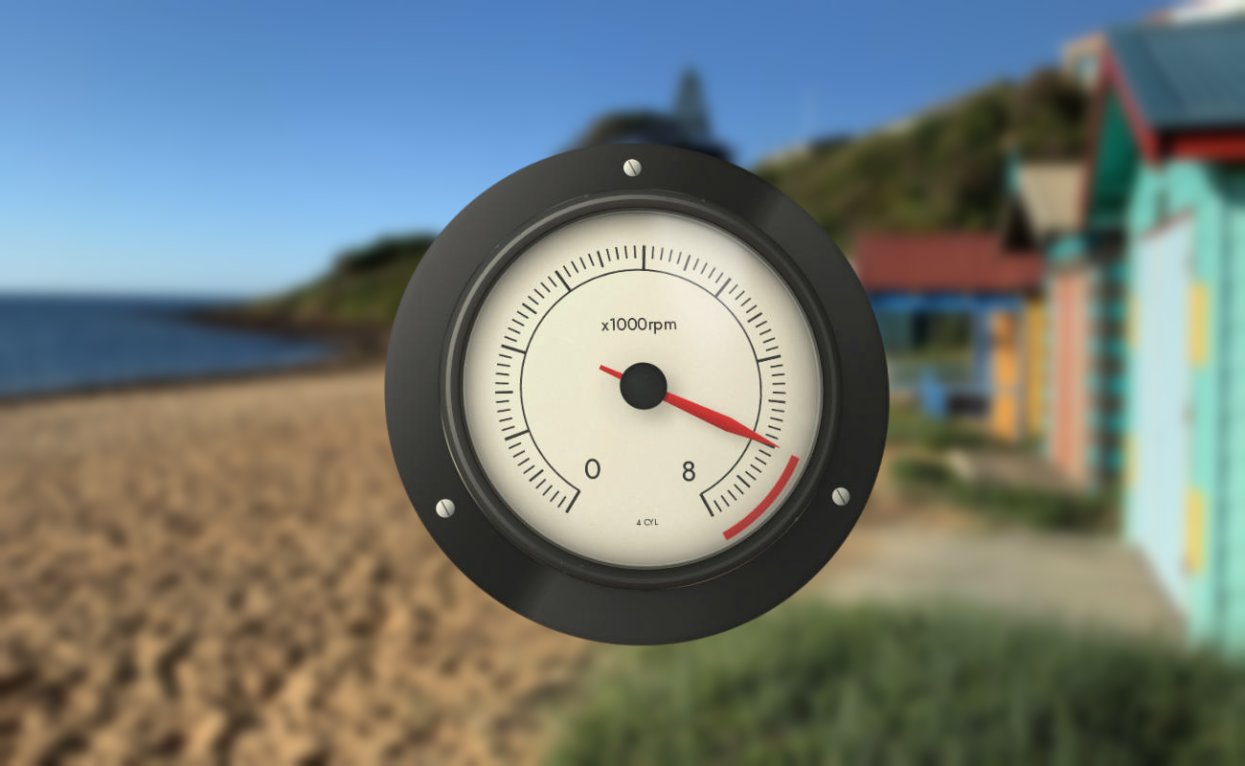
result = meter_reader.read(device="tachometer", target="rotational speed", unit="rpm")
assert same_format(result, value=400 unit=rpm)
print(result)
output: value=7000 unit=rpm
